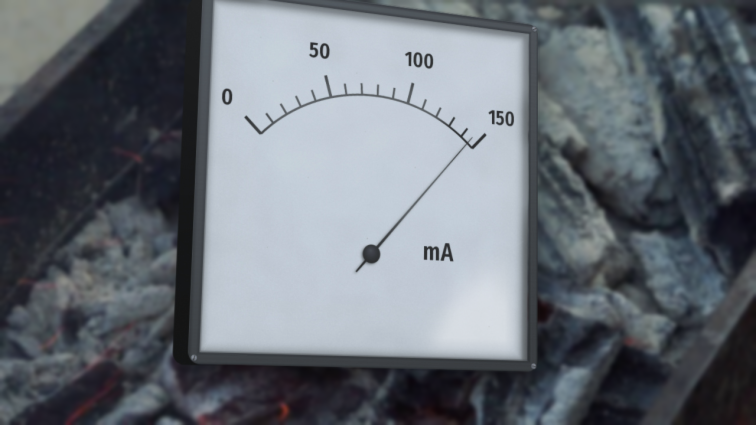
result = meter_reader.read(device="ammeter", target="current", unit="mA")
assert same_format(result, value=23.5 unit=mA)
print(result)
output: value=145 unit=mA
